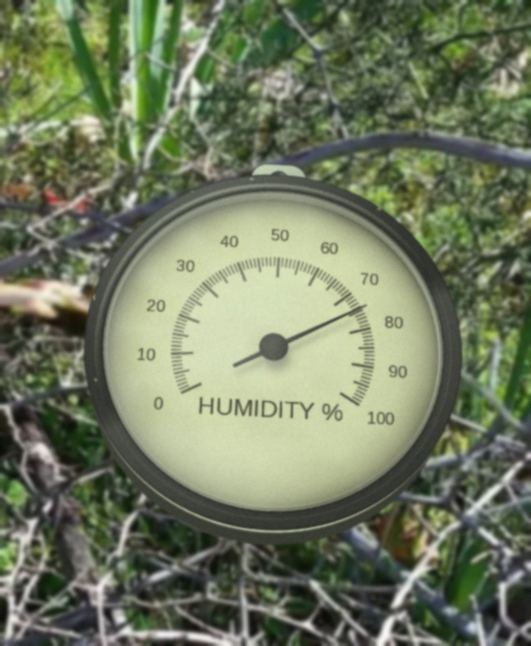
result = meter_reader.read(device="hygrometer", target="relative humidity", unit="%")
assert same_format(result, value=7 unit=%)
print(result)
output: value=75 unit=%
